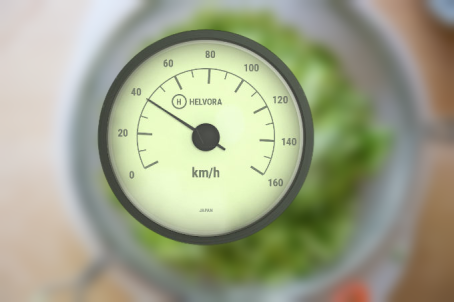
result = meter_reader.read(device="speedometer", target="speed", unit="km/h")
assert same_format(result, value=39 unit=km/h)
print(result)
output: value=40 unit=km/h
